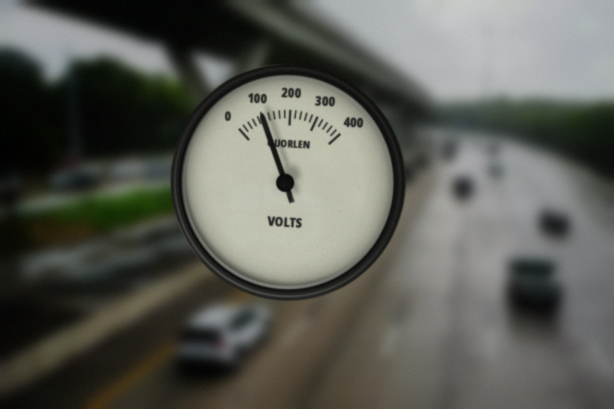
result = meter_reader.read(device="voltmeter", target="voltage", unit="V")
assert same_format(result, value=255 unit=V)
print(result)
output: value=100 unit=V
